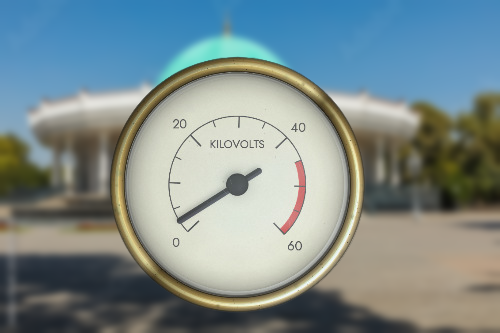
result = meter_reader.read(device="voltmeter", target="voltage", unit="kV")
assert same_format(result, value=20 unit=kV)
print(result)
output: value=2.5 unit=kV
